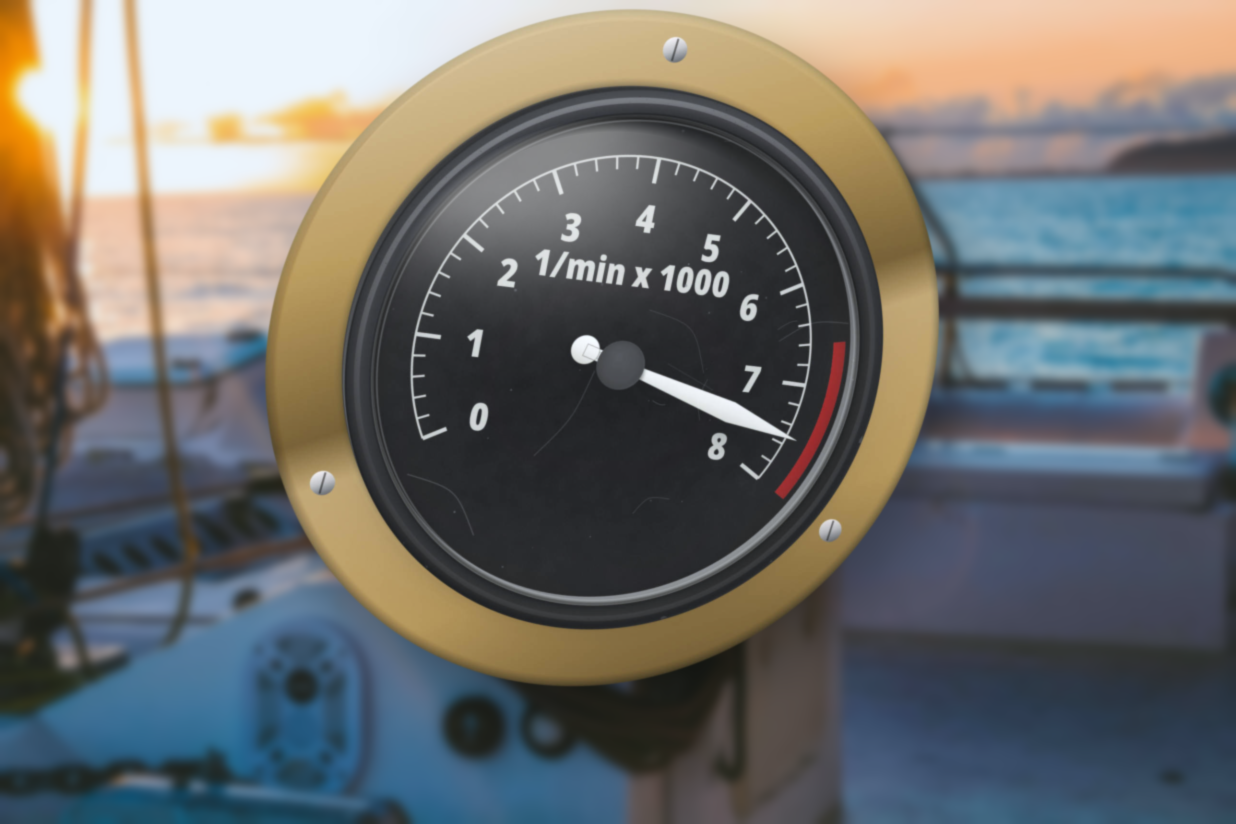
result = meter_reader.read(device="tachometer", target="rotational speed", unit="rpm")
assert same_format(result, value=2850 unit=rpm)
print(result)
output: value=7500 unit=rpm
